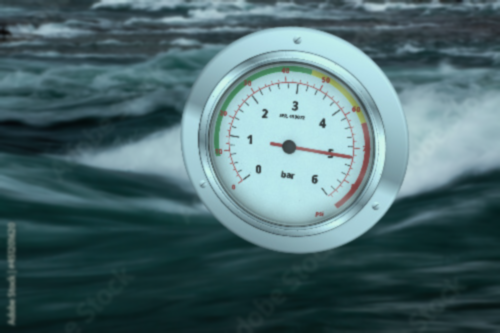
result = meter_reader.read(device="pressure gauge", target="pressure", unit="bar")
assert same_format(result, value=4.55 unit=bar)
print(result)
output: value=5 unit=bar
